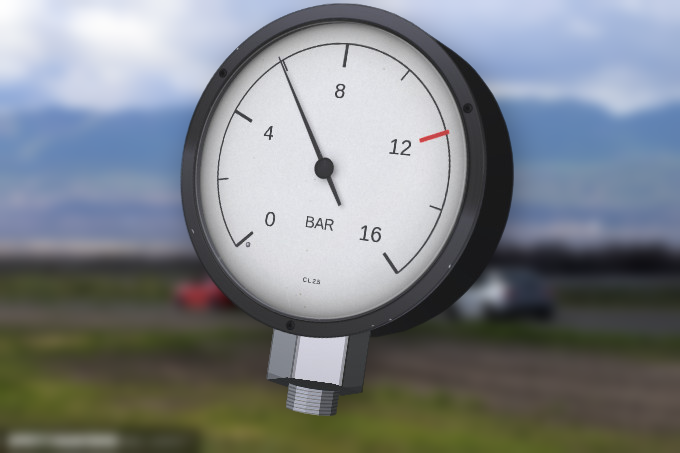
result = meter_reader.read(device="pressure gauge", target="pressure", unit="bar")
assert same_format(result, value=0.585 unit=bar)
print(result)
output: value=6 unit=bar
